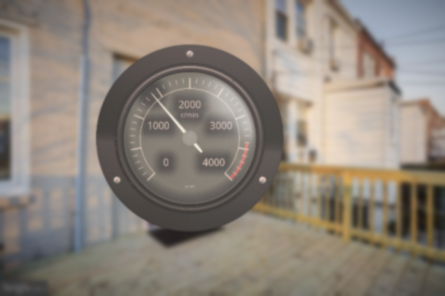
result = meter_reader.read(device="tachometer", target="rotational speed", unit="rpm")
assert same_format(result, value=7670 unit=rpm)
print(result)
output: value=1400 unit=rpm
